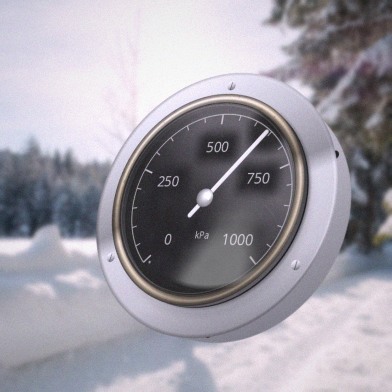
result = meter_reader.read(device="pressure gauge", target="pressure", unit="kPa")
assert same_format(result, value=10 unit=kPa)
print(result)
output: value=650 unit=kPa
